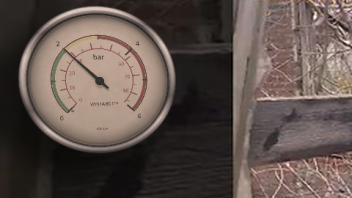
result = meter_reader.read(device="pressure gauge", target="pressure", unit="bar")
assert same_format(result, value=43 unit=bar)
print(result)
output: value=2 unit=bar
